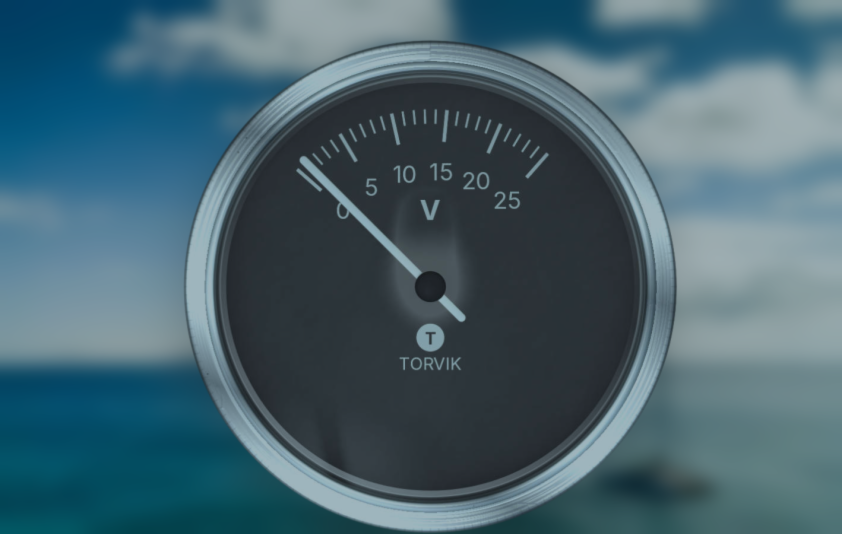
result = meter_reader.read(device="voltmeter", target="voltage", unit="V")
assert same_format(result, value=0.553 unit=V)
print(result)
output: value=1 unit=V
